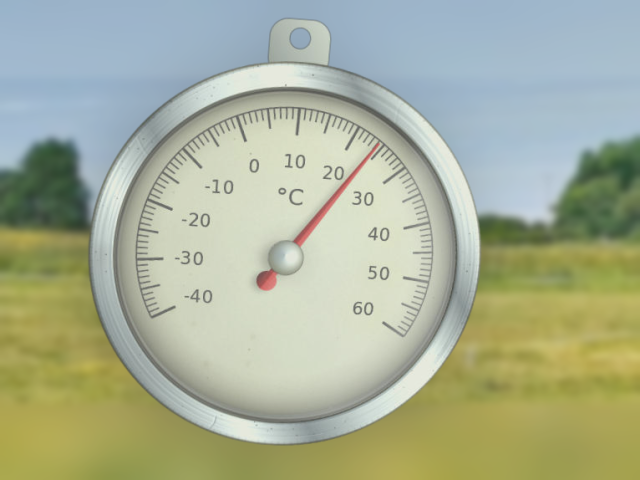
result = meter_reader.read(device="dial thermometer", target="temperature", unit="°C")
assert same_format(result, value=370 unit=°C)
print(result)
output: value=24 unit=°C
